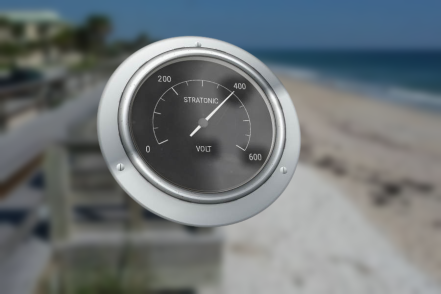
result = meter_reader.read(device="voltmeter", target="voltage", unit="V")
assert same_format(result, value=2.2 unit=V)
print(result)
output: value=400 unit=V
